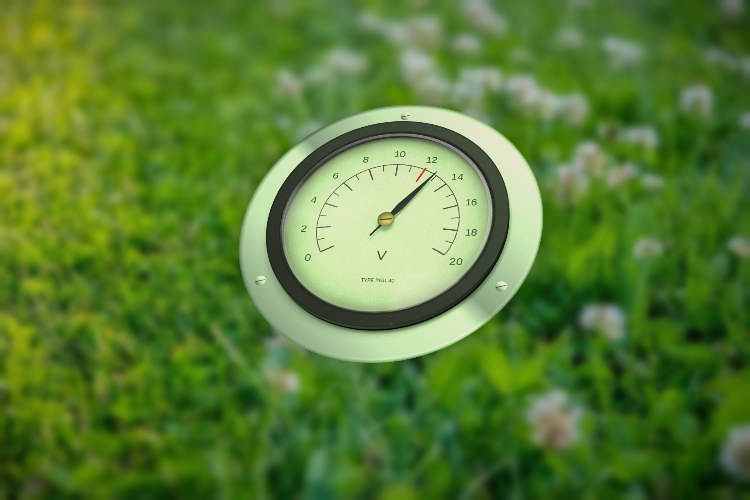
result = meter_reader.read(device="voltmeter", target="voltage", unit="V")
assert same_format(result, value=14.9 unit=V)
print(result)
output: value=13 unit=V
